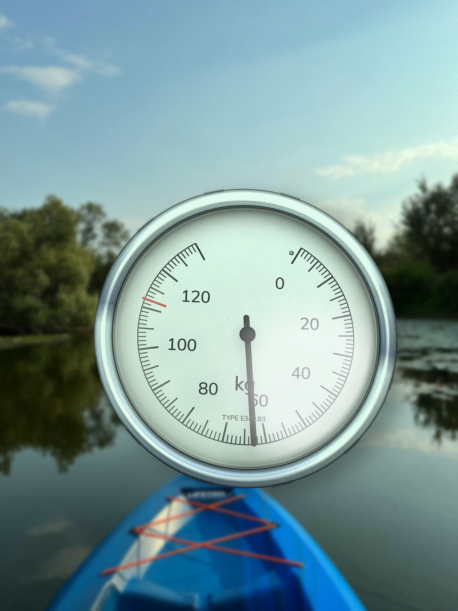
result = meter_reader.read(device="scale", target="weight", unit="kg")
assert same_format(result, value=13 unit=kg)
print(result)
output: value=63 unit=kg
